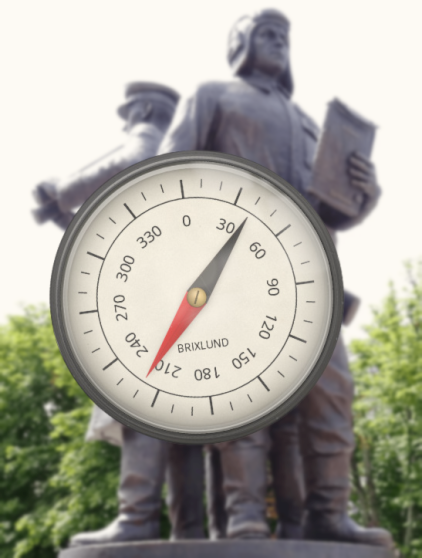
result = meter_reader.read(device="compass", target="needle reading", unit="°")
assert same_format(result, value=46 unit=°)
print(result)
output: value=220 unit=°
